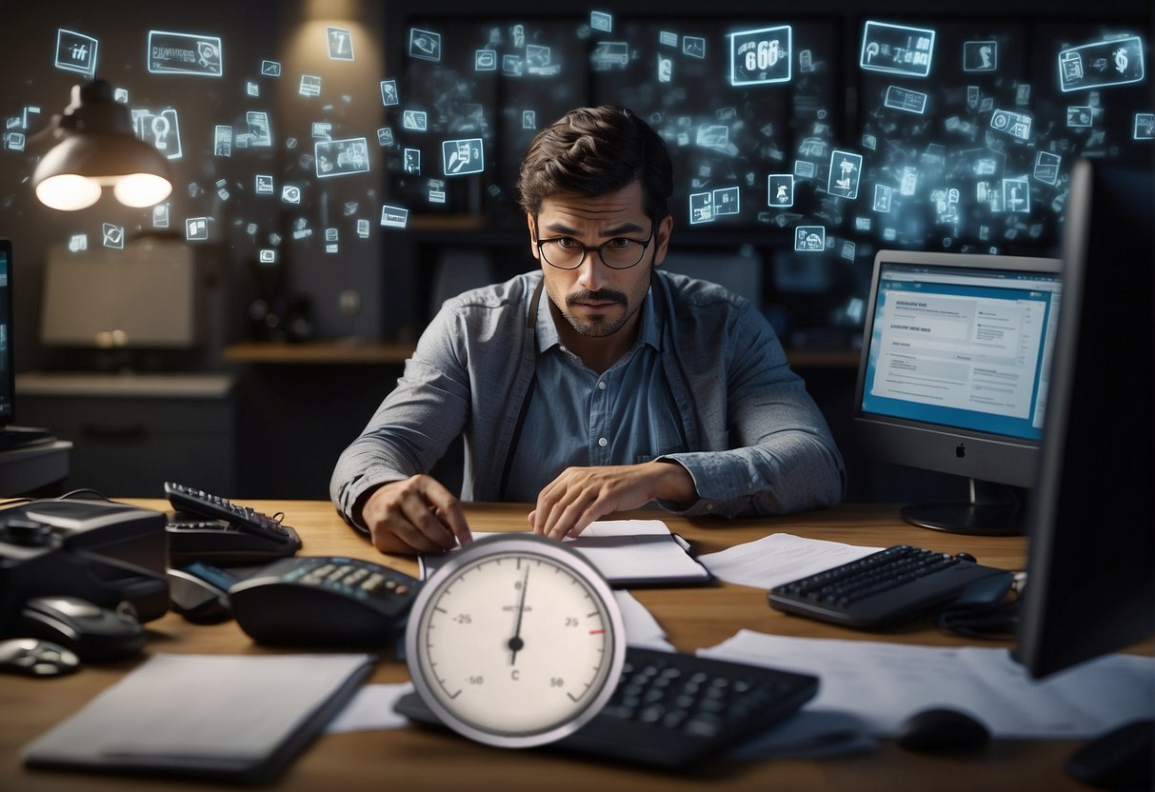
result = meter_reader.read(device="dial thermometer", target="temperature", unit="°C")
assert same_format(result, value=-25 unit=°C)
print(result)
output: value=2.5 unit=°C
